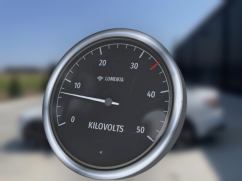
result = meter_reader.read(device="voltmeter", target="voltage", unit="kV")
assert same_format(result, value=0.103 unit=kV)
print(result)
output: value=7 unit=kV
